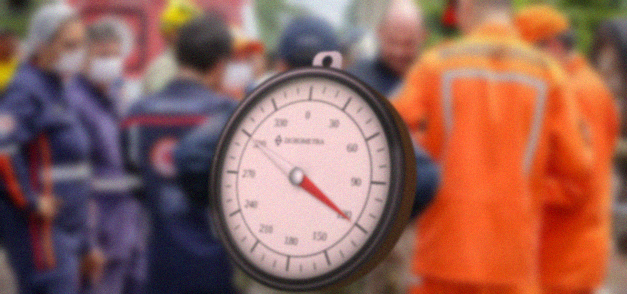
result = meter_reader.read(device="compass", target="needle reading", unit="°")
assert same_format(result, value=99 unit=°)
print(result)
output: value=120 unit=°
